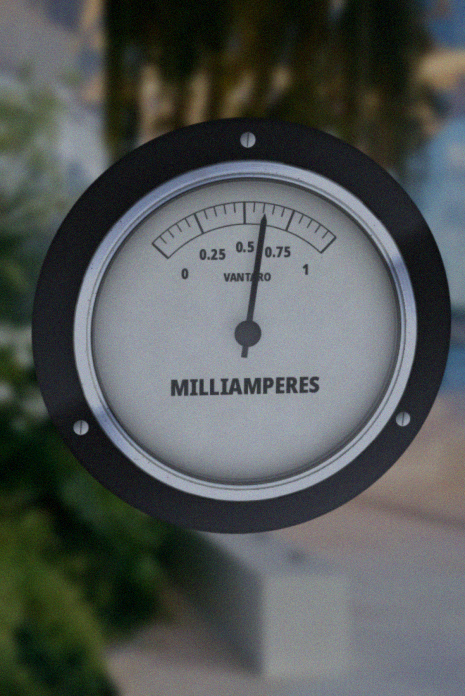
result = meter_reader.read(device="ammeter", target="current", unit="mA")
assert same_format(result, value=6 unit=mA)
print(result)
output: value=0.6 unit=mA
